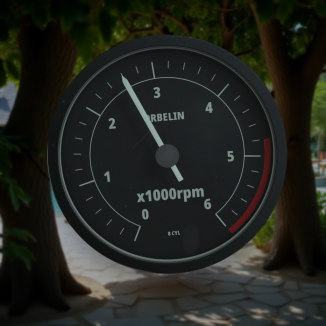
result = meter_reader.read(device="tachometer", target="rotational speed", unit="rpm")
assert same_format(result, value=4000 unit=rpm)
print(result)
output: value=2600 unit=rpm
